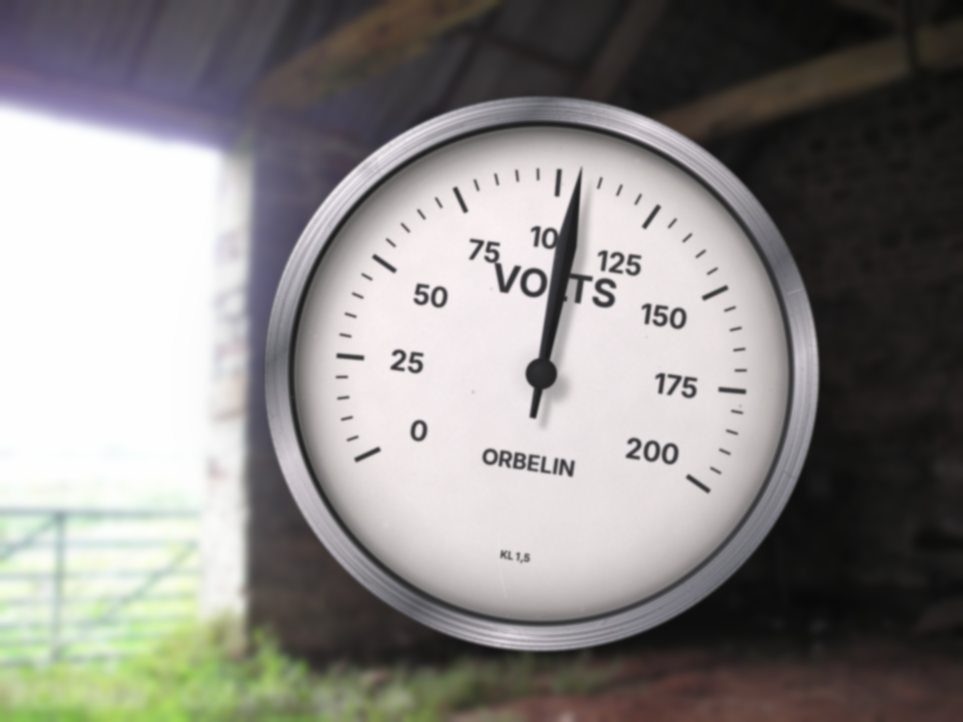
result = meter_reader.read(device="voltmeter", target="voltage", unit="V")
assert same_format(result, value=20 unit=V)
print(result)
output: value=105 unit=V
